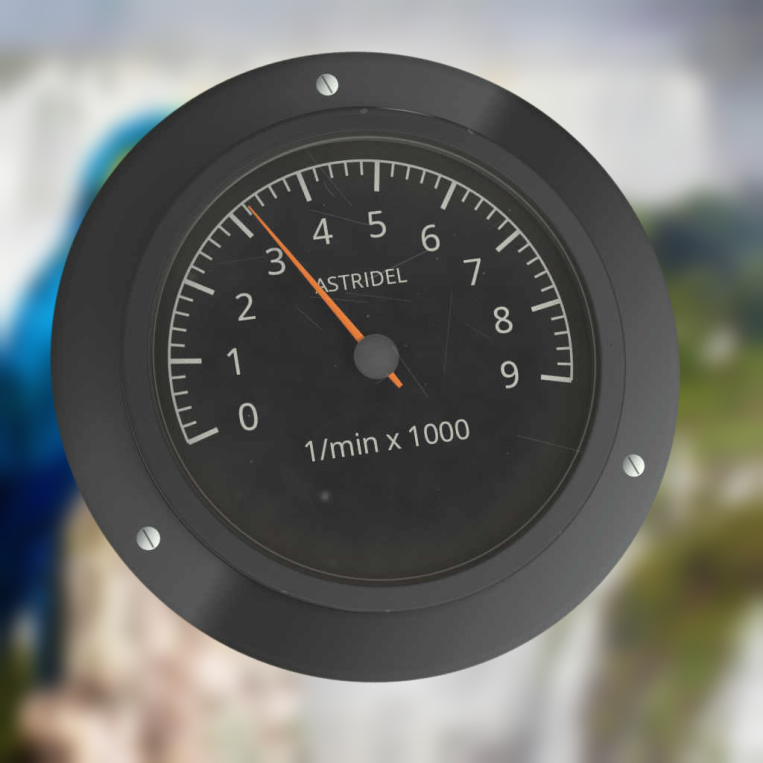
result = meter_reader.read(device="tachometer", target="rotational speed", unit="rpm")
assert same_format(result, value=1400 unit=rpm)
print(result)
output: value=3200 unit=rpm
